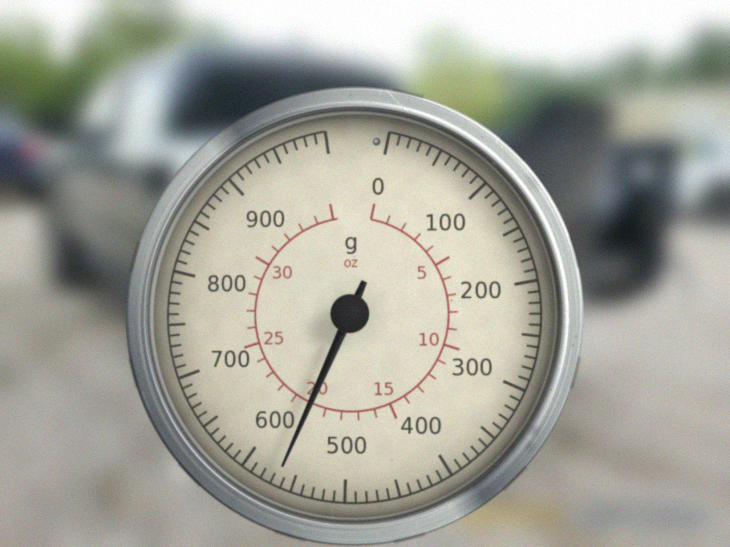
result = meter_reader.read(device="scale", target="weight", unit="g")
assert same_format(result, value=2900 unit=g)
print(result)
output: value=565 unit=g
